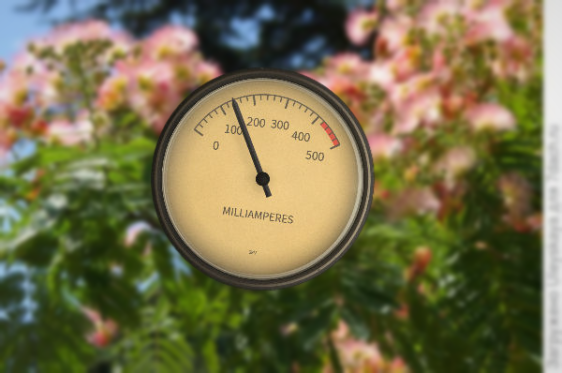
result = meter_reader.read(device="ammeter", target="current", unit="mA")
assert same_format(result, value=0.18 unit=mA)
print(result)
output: value=140 unit=mA
